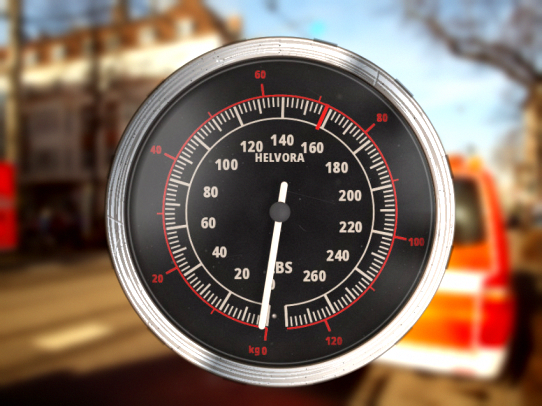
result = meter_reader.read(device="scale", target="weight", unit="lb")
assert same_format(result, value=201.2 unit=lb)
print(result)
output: value=2 unit=lb
